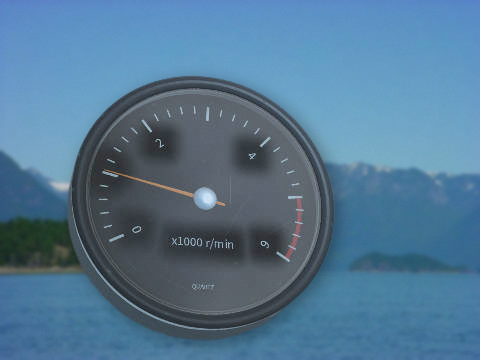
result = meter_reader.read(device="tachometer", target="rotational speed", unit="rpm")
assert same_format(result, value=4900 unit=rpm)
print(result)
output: value=1000 unit=rpm
